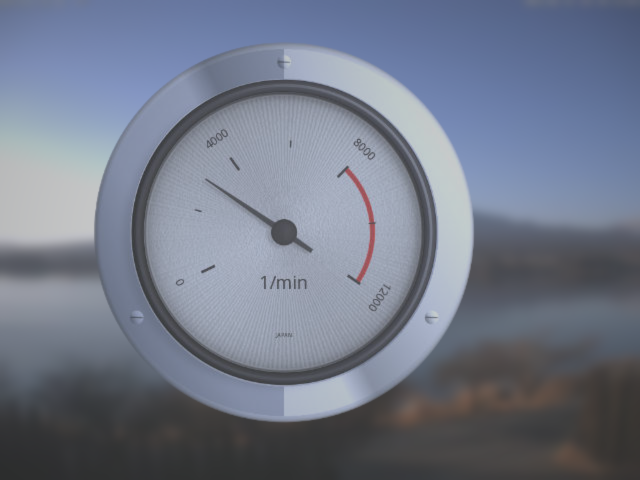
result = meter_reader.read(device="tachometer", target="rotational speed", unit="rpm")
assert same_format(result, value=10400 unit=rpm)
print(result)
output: value=3000 unit=rpm
